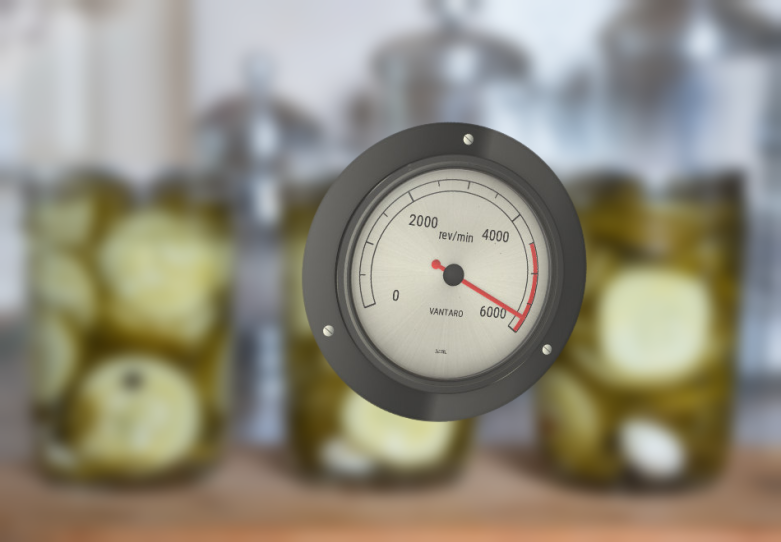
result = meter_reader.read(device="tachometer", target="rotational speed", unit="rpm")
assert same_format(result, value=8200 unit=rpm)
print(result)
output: value=5750 unit=rpm
